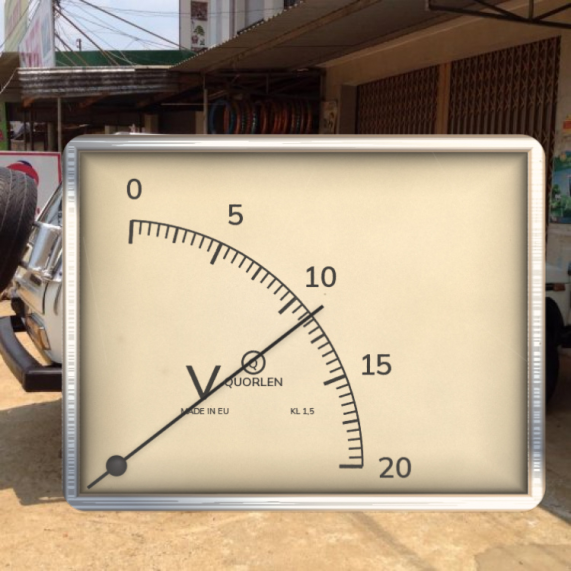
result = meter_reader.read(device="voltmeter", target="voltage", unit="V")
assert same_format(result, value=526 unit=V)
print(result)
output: value=11.25 unit=V
